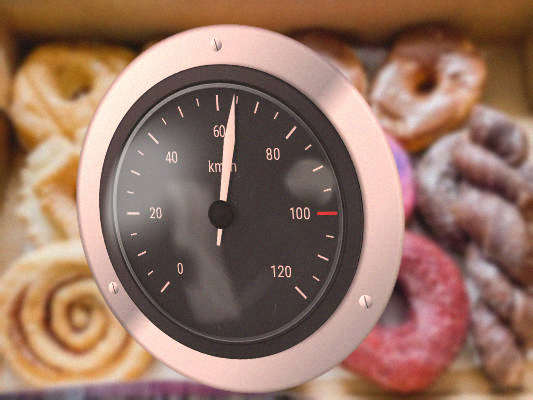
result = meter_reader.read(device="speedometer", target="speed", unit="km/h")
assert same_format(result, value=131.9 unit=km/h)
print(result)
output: value=65 unit=km/h
